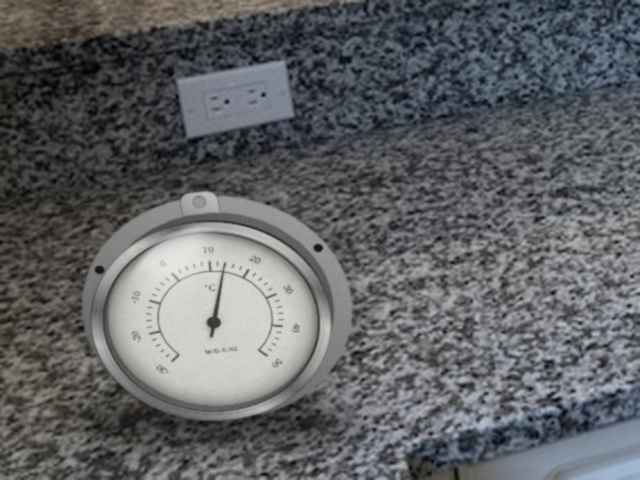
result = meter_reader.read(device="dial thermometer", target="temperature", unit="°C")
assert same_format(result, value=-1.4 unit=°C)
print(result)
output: value=14 unit=°C
